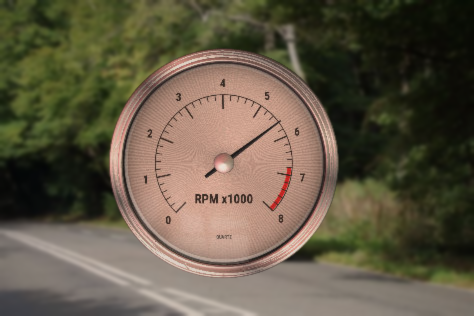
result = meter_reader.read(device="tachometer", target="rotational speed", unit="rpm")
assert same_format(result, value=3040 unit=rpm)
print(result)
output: value=5600 unit=rpm
